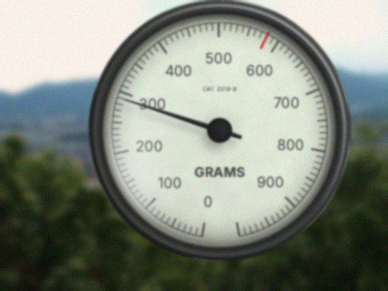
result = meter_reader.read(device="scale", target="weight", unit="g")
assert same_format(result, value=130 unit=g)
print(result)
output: value=290 unit=g
